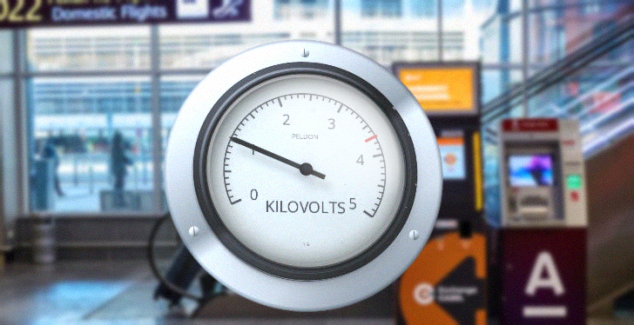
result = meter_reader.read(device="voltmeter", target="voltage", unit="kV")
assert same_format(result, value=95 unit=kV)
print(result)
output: value=1 unit=kV
